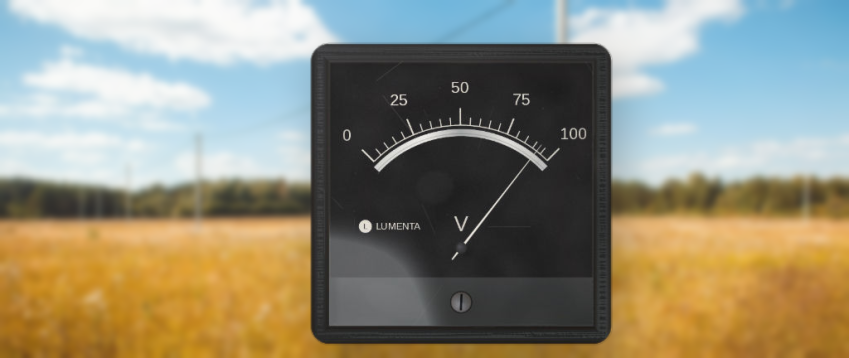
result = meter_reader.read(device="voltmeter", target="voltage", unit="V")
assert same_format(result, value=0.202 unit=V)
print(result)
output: value=92.5 unit=V
